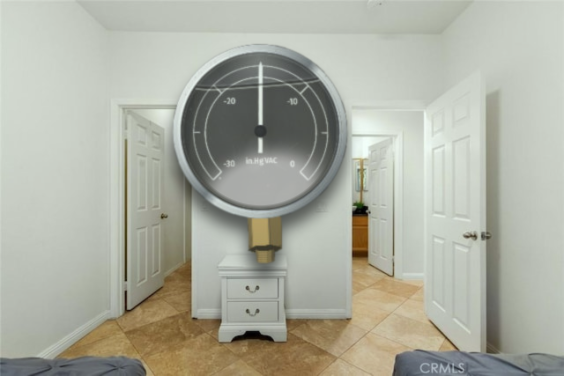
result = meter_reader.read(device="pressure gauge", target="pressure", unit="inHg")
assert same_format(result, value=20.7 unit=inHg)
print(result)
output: value=-15 unit=inHg
